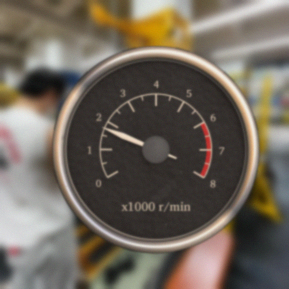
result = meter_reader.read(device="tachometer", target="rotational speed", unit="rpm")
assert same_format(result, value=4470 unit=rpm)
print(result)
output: value=1750 unit=rpm
